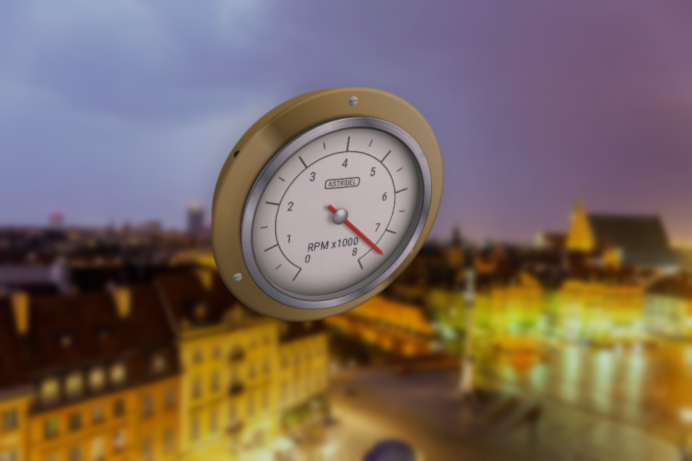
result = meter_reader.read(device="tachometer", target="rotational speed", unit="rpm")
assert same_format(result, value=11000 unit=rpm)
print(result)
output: value=7500 unit=rpm
